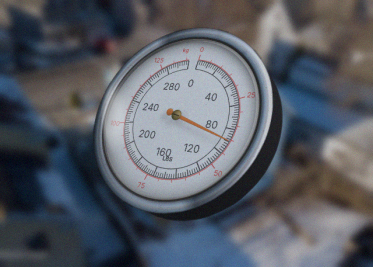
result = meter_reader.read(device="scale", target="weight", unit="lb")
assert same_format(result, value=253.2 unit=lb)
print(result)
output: value=90 unit=lb
